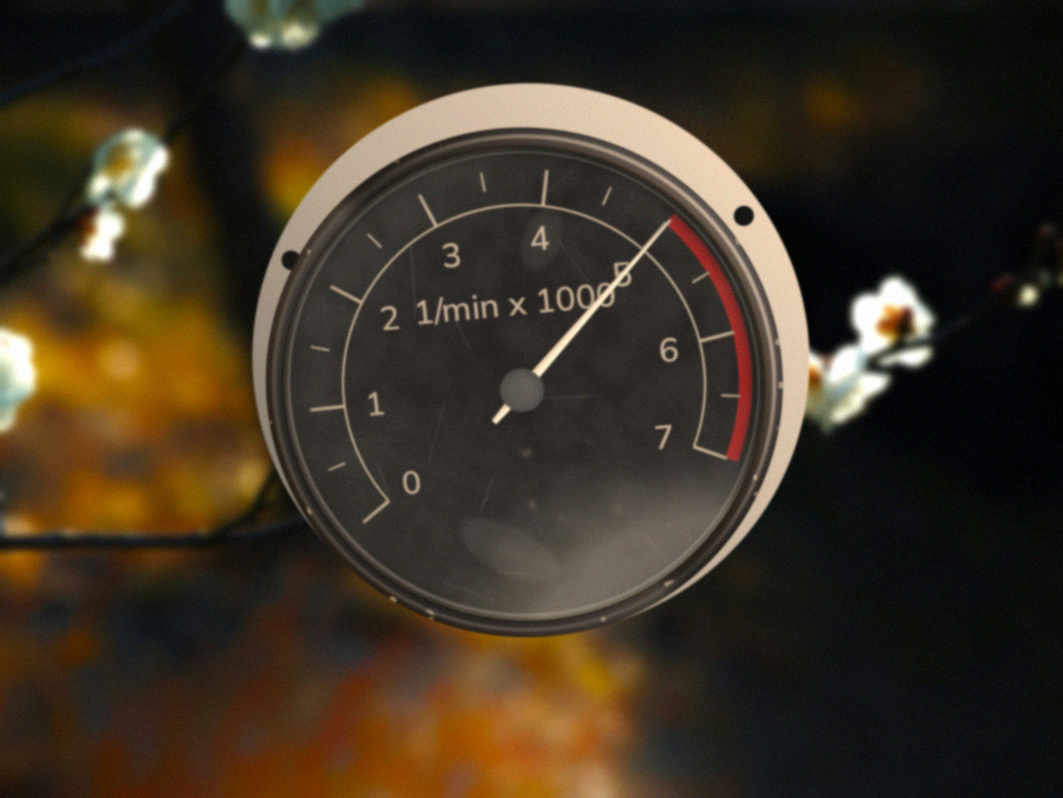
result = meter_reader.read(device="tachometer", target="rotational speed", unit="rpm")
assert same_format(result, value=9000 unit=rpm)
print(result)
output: value=5000 unit=rpm
